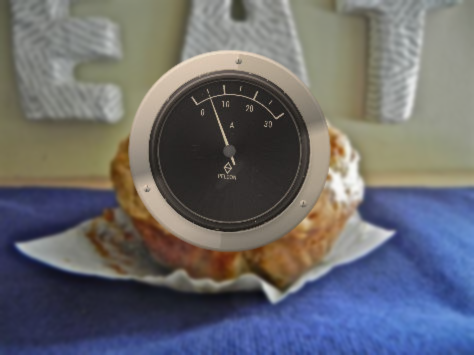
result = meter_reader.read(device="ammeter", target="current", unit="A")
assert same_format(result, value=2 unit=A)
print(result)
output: value=5 unit=A
